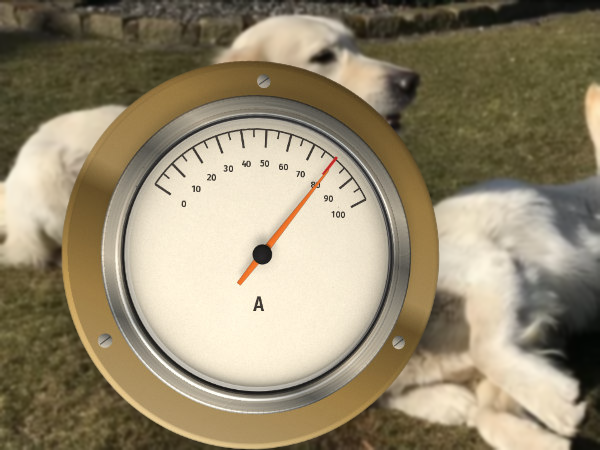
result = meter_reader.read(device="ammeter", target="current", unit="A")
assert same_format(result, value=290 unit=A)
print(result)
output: value=80 unit=A
